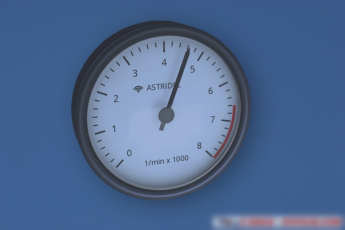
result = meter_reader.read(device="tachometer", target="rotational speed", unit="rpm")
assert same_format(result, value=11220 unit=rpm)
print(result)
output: value=4600 unit=rpm
